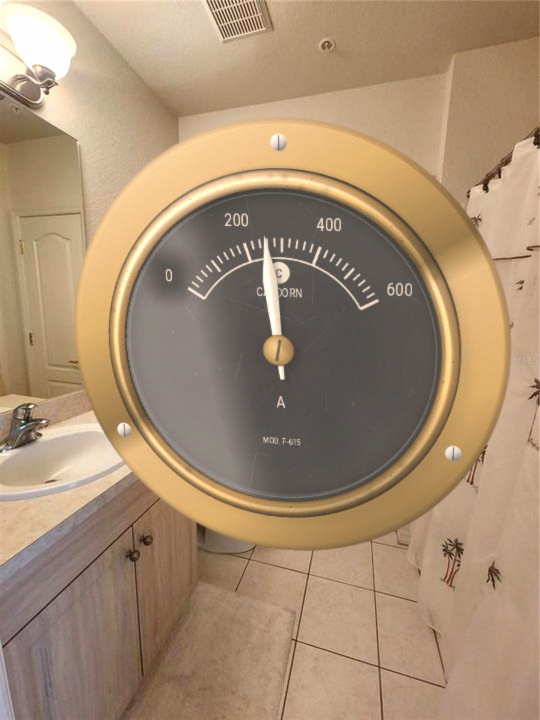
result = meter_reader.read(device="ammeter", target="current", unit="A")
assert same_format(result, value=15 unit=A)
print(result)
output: value=260 unit=A
